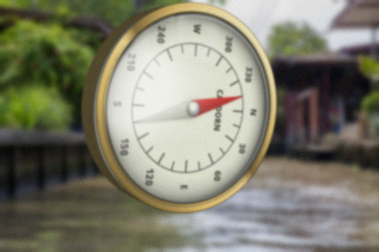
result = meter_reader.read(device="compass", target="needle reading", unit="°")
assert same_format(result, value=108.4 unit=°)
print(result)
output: value=345 unit=°
